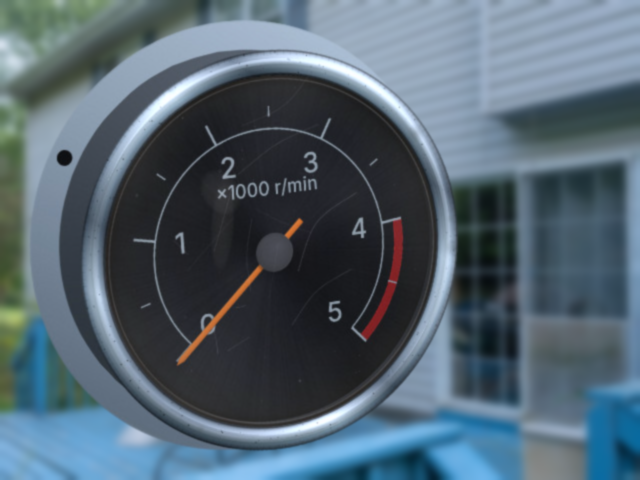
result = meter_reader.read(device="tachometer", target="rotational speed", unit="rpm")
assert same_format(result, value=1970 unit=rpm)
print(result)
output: value=0 unit=rpm
